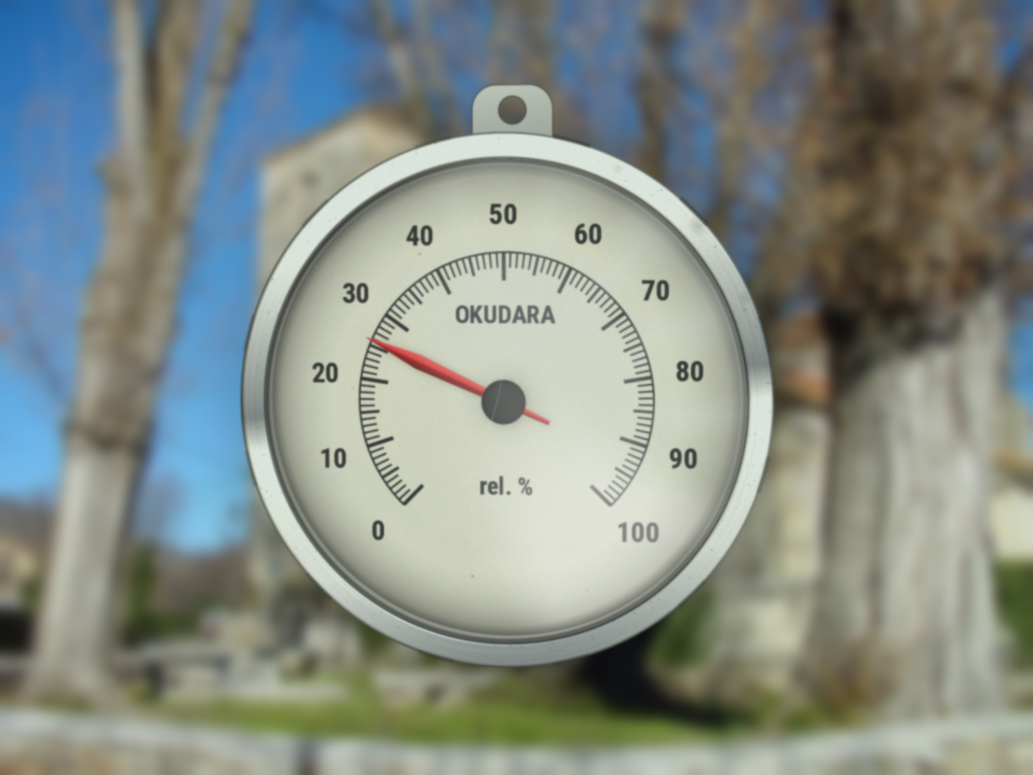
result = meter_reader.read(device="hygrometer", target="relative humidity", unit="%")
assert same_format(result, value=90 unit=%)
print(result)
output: value=26 unit=%
